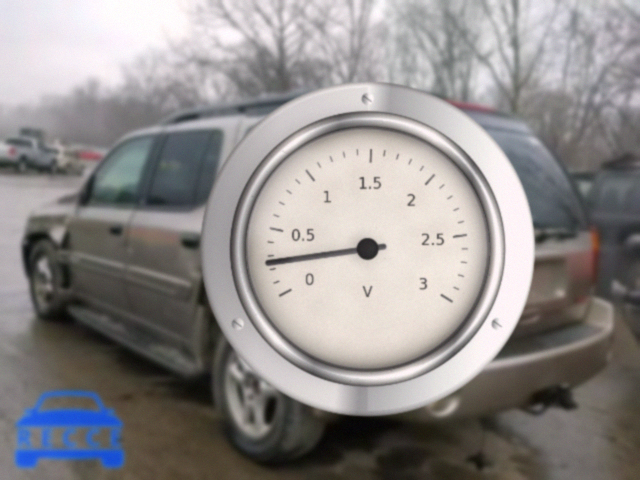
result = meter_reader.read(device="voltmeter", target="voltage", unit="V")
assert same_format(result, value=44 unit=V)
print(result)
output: value=0.25 unit=V
